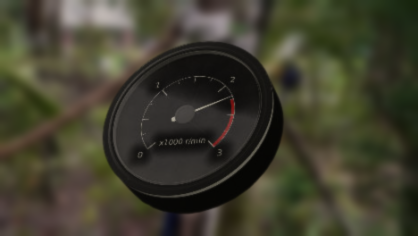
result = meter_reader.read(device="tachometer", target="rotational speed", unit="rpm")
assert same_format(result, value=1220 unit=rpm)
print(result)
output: value=2250 unit=rpm
